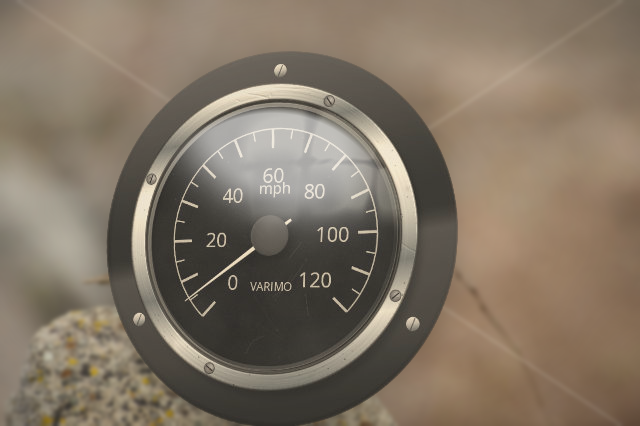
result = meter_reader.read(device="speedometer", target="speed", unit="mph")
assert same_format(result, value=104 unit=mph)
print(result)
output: value=5 unit=mph
